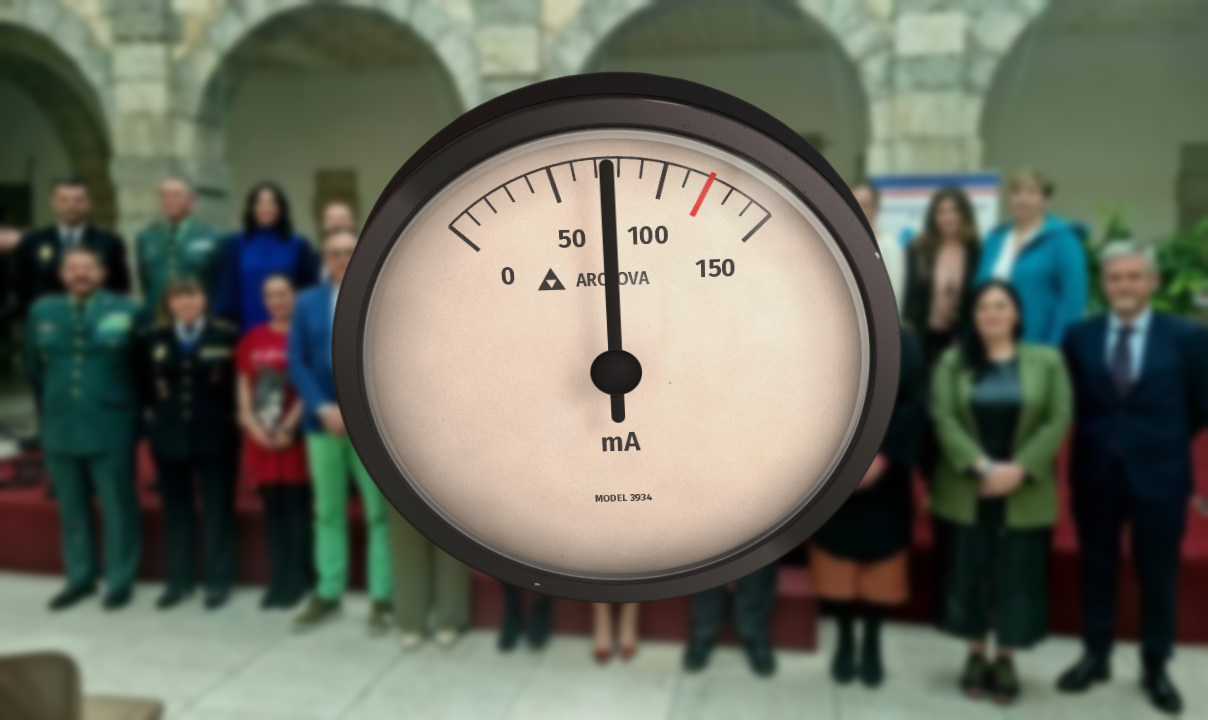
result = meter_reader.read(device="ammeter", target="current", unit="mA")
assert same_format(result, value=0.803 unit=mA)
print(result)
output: value=75 unit=mA
